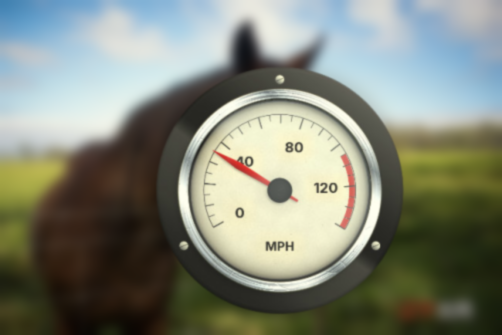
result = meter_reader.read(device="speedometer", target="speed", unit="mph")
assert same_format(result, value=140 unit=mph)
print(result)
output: value=35 unit=mph
